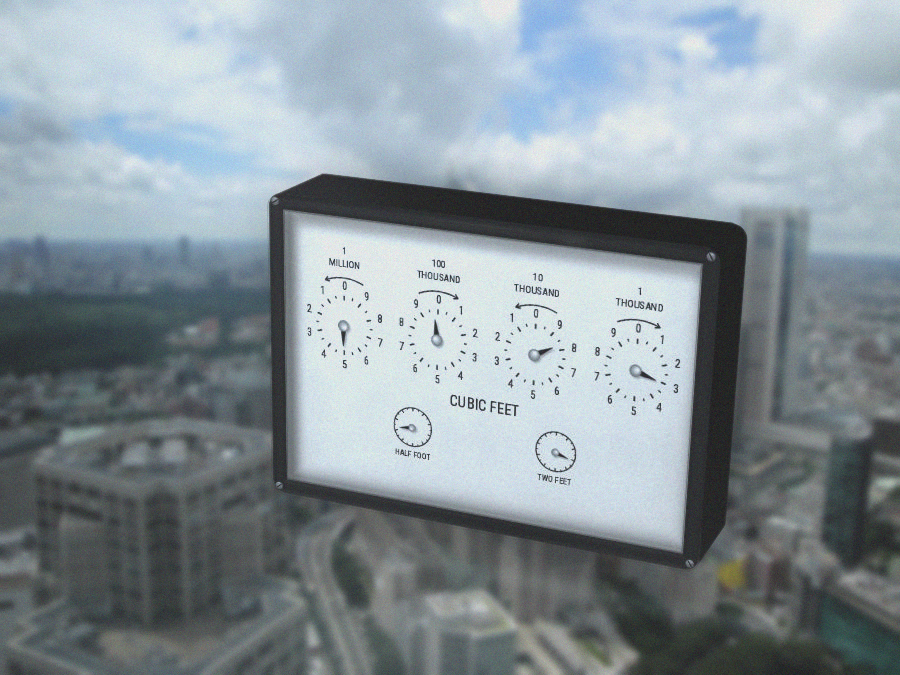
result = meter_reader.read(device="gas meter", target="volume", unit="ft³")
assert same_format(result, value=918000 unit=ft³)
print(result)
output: value=498300 unit=ft³
